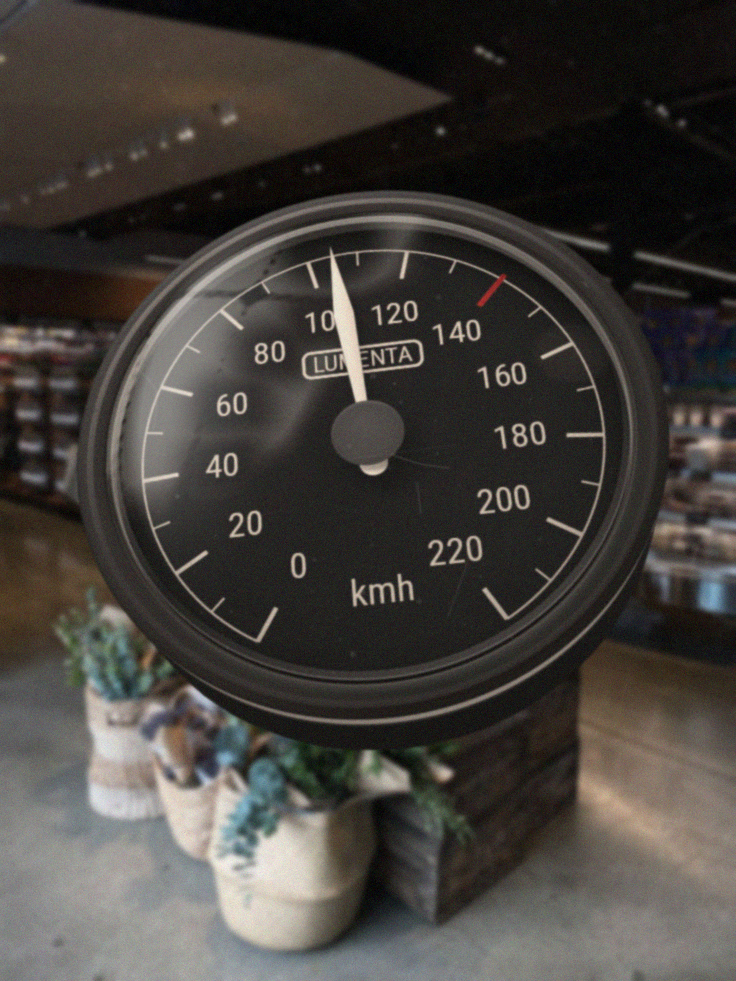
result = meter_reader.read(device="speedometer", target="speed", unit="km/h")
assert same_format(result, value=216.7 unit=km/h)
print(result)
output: value=105 unit=km/h
